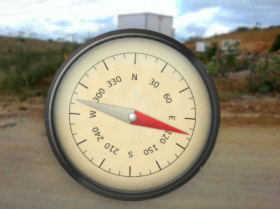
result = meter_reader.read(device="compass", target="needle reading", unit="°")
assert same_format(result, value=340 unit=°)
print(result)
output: value=105 unit=°
